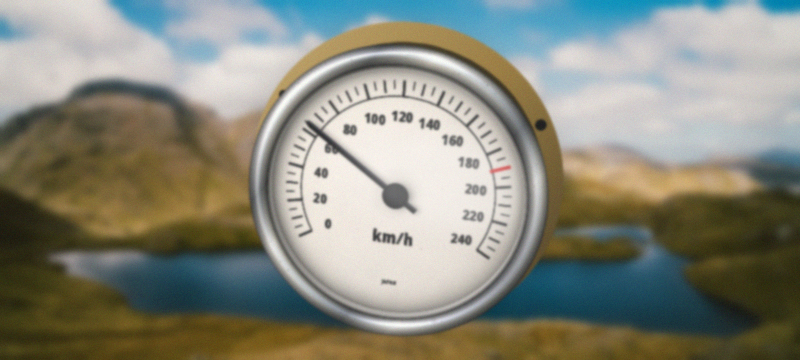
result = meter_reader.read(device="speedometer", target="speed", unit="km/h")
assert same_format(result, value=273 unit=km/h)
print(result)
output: value=65 unit=km/h
